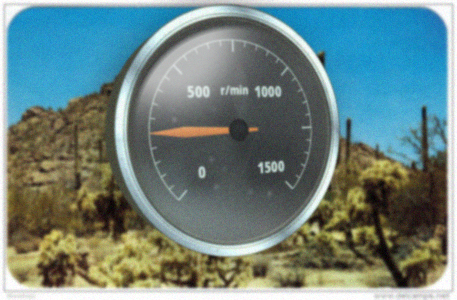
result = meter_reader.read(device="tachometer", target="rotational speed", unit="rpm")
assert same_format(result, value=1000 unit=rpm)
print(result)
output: value=250 unit=rpm
